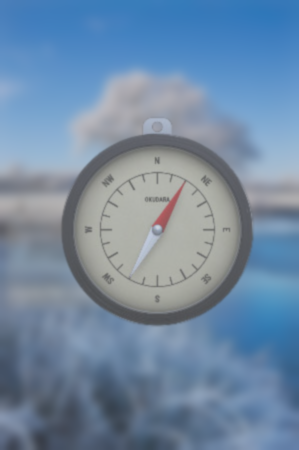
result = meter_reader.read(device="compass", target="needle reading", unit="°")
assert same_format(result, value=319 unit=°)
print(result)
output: value=30 unit=°
